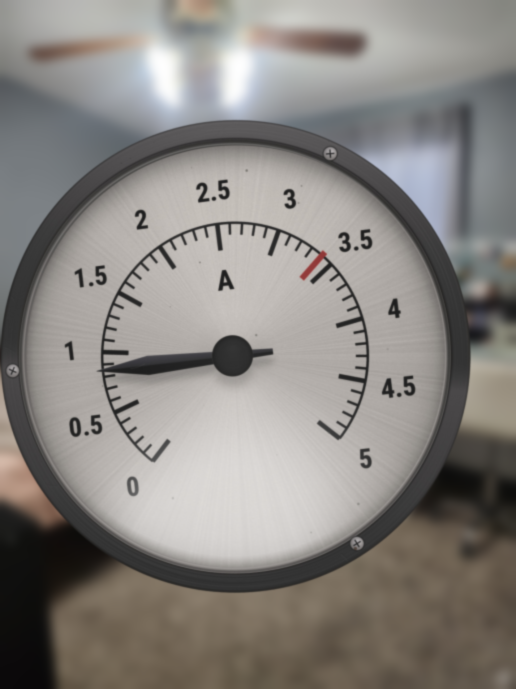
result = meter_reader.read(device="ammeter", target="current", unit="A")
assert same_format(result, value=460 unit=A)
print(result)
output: value=0.85 unit=A
